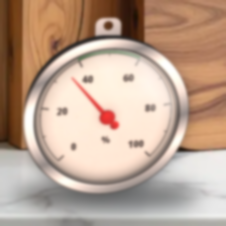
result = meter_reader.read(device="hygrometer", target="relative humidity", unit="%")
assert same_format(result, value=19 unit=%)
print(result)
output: value=35 unit=%
